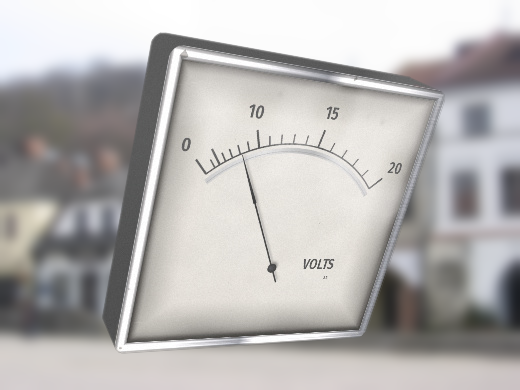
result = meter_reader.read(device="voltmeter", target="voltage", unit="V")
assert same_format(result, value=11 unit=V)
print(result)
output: value=8 unit=V
